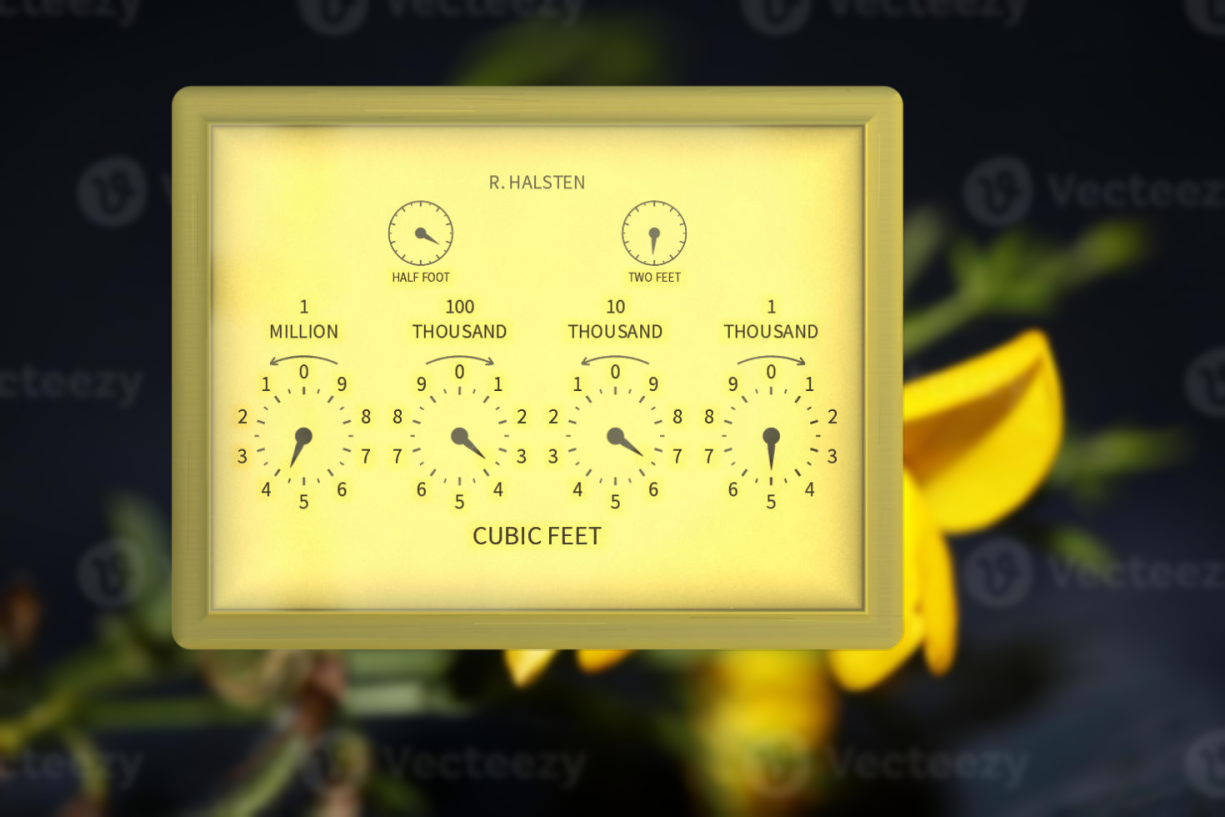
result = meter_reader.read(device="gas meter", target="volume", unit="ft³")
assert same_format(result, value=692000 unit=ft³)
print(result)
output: value=436500 unit=ft³
